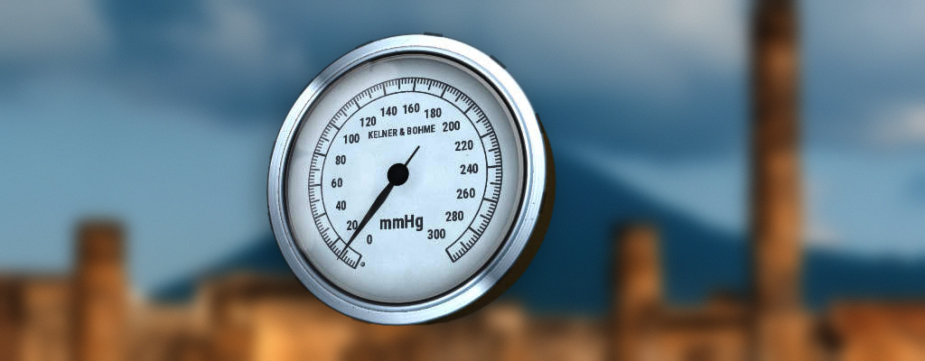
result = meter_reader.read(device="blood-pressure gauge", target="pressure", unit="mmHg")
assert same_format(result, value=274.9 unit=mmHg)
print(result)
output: value=10 unit=mmHg
